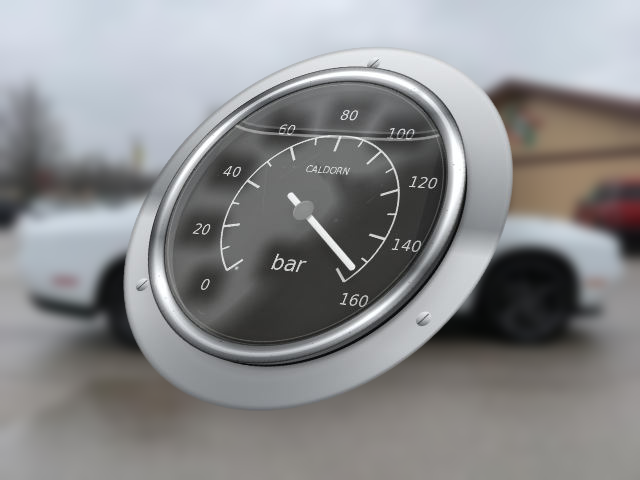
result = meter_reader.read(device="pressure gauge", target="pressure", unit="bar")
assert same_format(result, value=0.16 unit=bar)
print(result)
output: value=155 unit=bar
